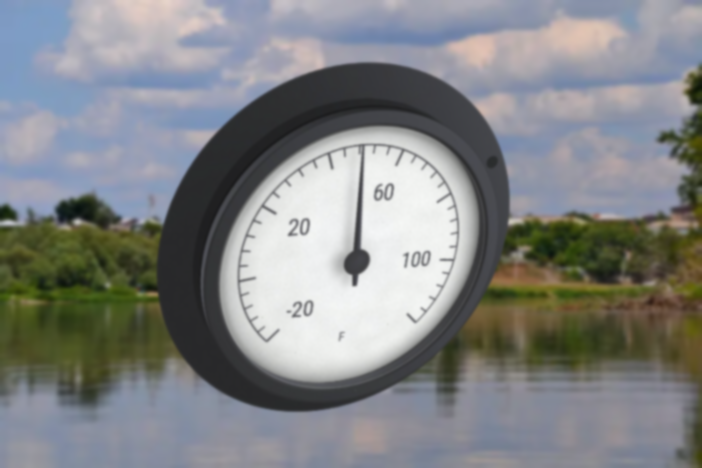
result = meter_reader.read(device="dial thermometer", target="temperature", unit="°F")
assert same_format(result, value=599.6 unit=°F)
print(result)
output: value=48 unit=°F
